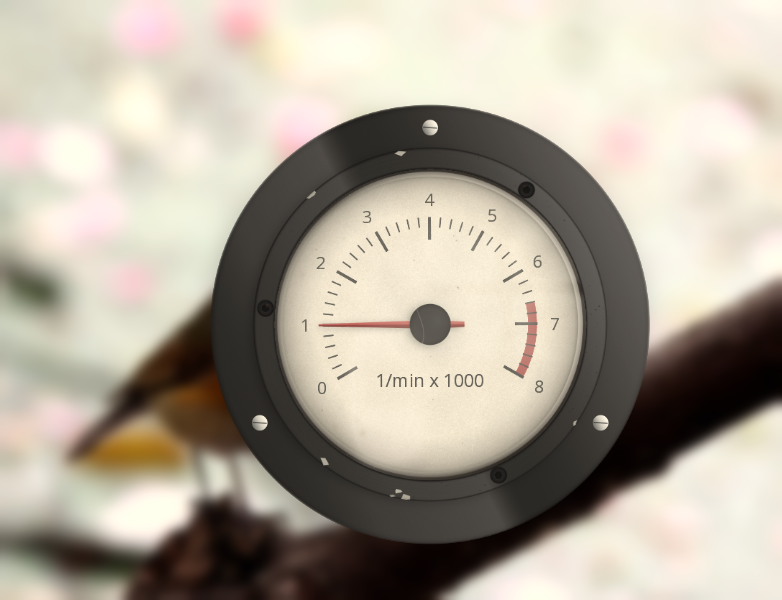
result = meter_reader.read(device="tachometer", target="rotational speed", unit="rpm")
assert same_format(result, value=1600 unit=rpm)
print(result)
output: value=1000 unit=rpm
